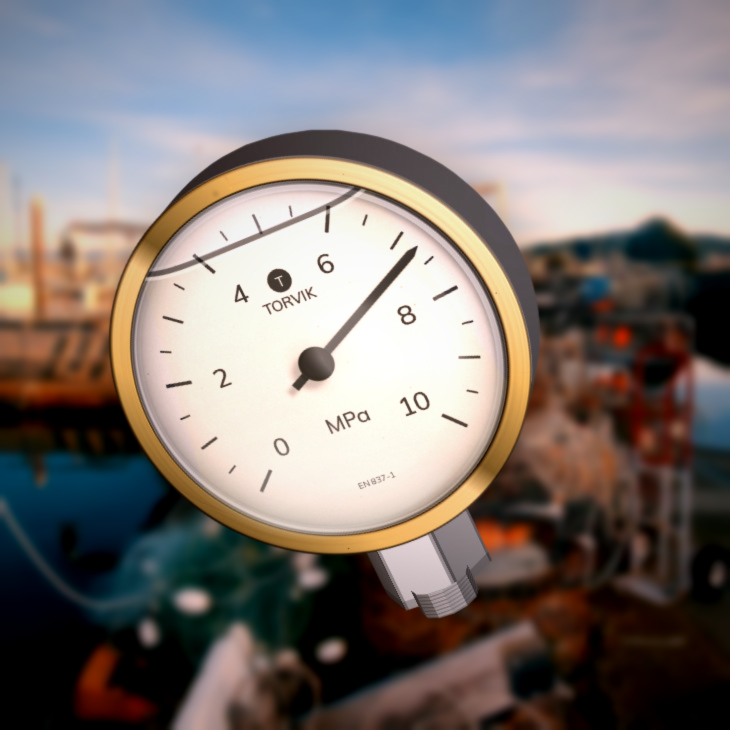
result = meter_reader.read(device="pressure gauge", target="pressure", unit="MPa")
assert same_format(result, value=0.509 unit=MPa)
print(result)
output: value=7.25 unit=MPa
